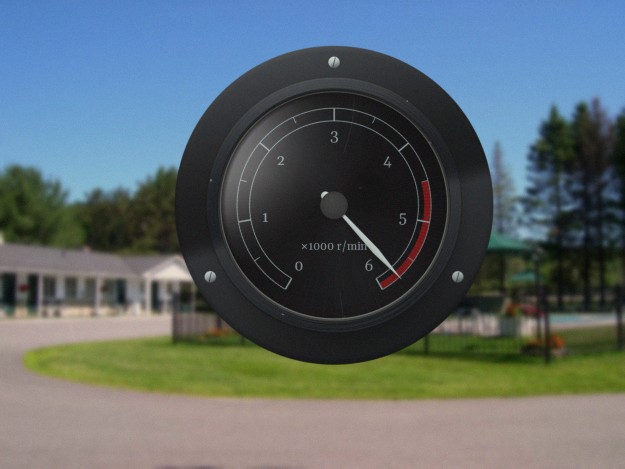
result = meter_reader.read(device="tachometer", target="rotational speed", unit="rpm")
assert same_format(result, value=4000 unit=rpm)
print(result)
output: value=5750 unit=rpm
